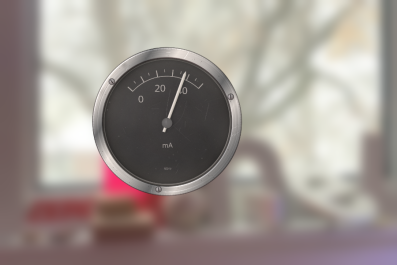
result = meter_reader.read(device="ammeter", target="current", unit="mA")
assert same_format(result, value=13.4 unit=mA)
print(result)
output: value=37.5 unit=mA
